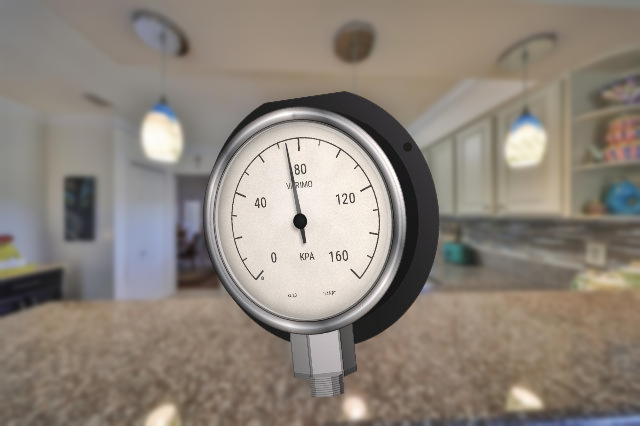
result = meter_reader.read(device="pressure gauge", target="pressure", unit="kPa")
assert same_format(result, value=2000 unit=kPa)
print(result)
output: value=75 unit=kPa
